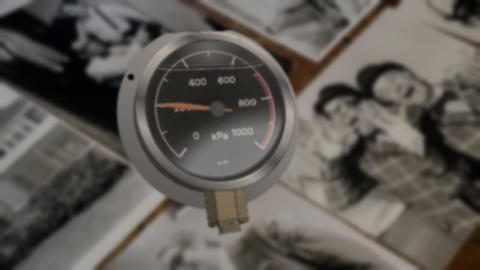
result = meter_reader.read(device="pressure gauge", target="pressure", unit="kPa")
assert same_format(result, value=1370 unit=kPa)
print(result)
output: value=200 unit=kPa
